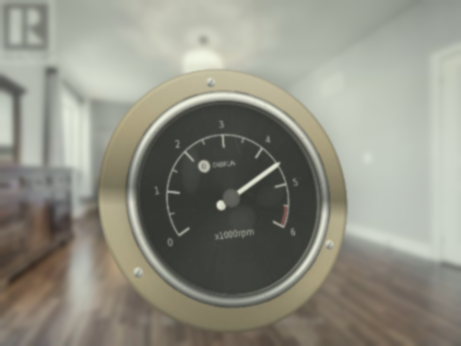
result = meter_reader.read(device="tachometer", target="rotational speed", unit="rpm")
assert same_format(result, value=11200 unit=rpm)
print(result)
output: value=4500 unit=rpm
